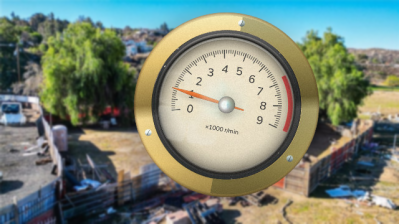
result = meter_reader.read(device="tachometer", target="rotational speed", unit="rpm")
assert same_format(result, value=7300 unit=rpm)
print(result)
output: value=1000 unit=rpm
